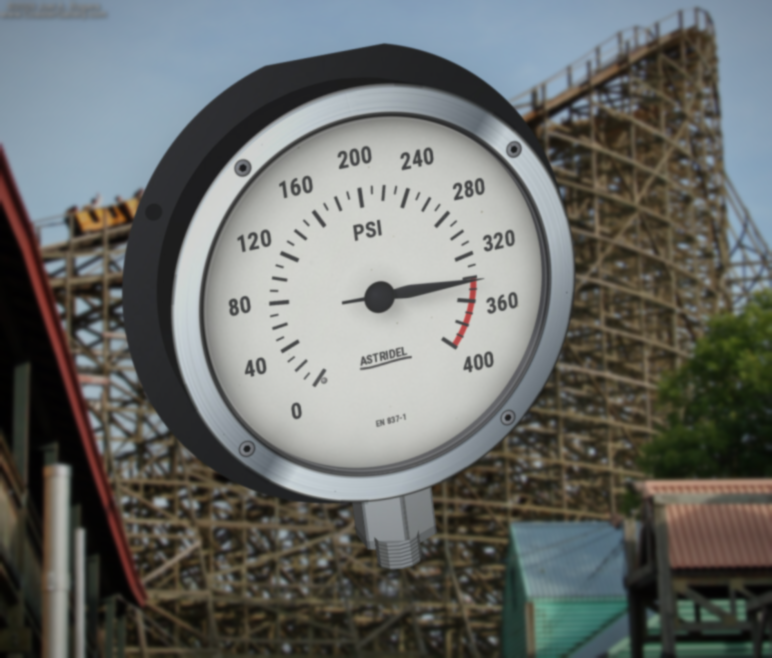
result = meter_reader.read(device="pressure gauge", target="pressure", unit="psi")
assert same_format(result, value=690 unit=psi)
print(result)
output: value=340 unit=psi
